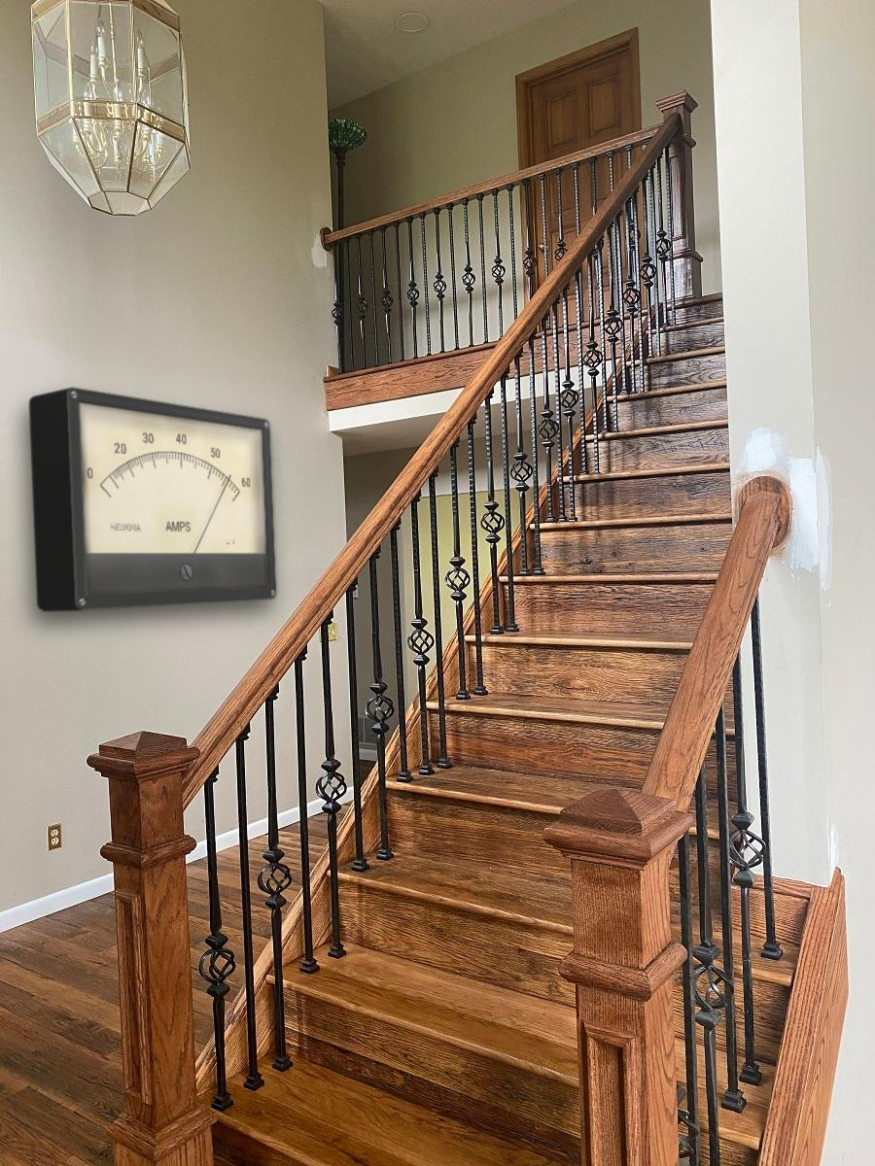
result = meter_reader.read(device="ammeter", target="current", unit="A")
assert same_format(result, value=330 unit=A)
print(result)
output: value=55 unit=A
